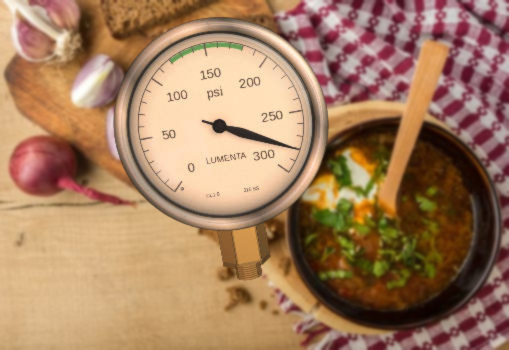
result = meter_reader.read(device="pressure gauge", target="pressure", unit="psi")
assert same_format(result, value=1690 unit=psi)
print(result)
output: value=280 unit=psi
